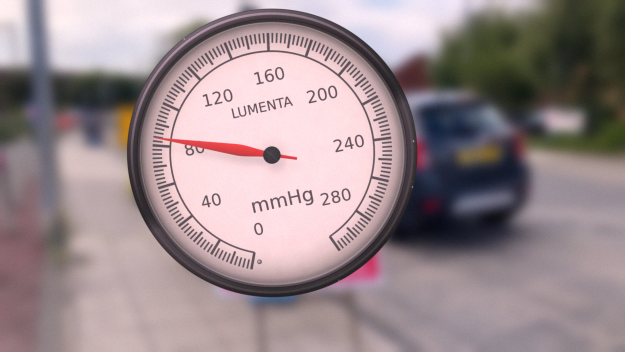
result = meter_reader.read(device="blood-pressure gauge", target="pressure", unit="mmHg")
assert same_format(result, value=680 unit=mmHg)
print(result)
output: value=84 unit=mmHg
